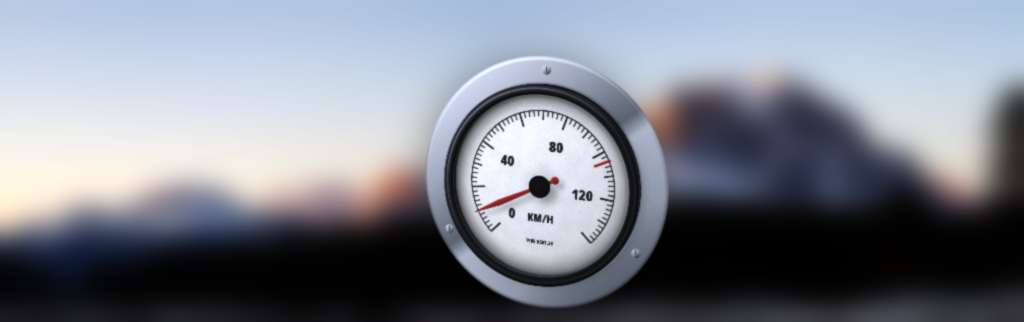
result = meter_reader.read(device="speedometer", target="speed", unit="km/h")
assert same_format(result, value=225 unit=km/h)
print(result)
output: value=10 unit=km/h
